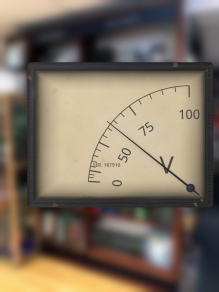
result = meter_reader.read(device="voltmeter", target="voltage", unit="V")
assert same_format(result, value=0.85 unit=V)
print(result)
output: value=62.5 unit=V
